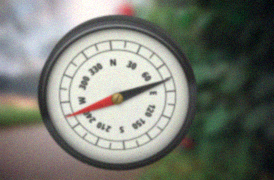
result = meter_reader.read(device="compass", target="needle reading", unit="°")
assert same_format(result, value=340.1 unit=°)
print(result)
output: value=255 unit=°
